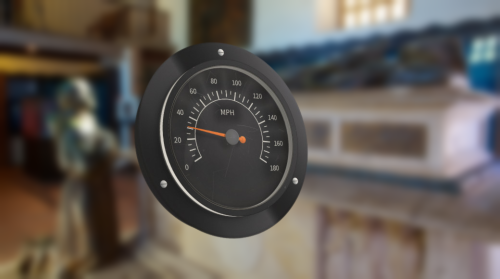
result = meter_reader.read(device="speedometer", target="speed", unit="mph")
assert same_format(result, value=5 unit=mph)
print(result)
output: value=30 unit=mph
